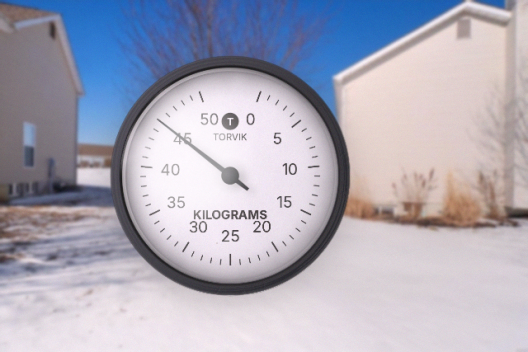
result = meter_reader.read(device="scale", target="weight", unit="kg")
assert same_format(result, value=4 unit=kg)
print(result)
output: value=45 unit=kg
